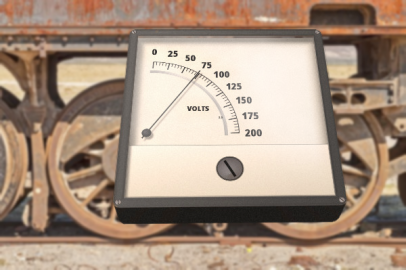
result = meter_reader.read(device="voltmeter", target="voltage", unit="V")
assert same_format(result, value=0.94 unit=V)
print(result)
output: value=75 unit=V
